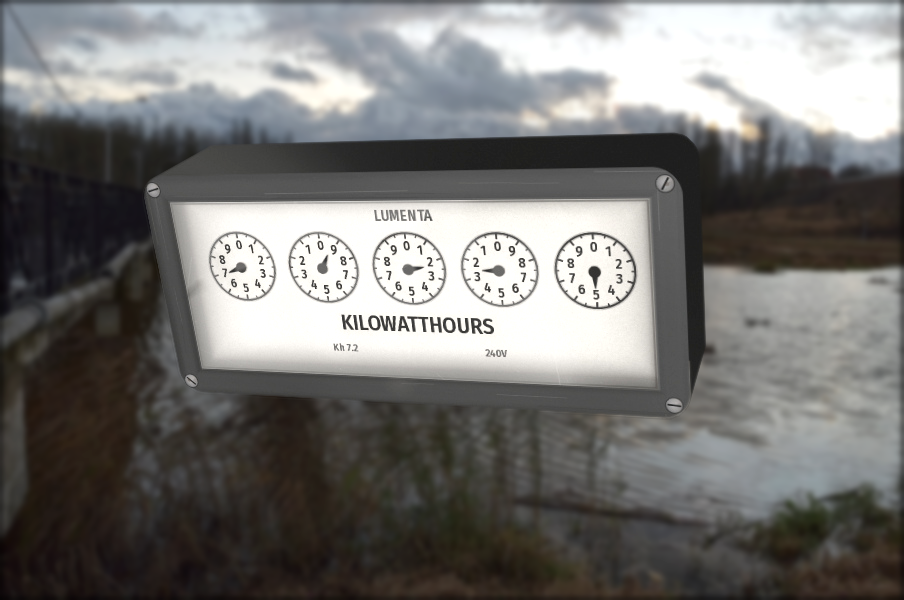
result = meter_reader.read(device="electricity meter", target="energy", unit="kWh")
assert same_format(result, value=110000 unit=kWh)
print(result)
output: value=69225 unit=kWh
